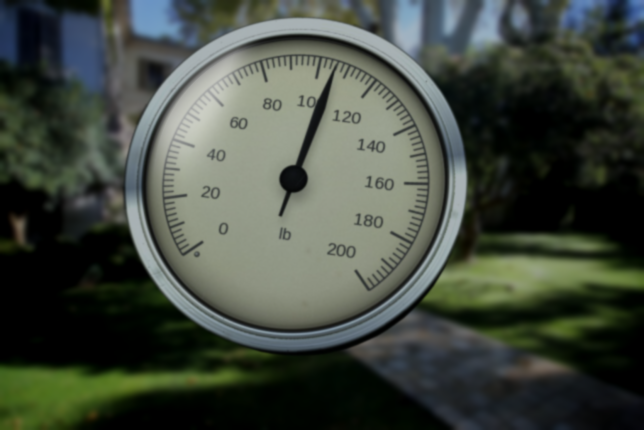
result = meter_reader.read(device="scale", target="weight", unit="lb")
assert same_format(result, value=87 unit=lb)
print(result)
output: value=106 unit=lb
